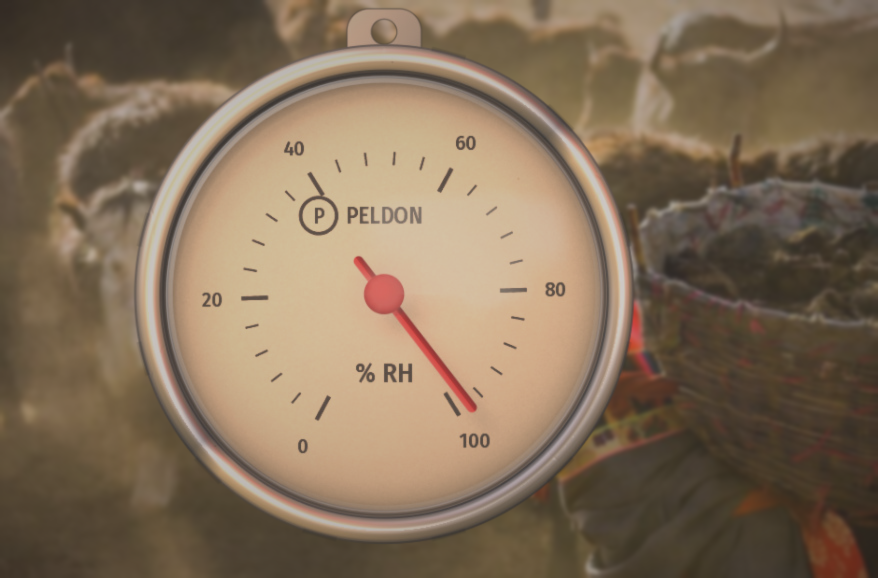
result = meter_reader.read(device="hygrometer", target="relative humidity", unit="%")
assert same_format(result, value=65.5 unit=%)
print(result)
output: value=98 unit=%
